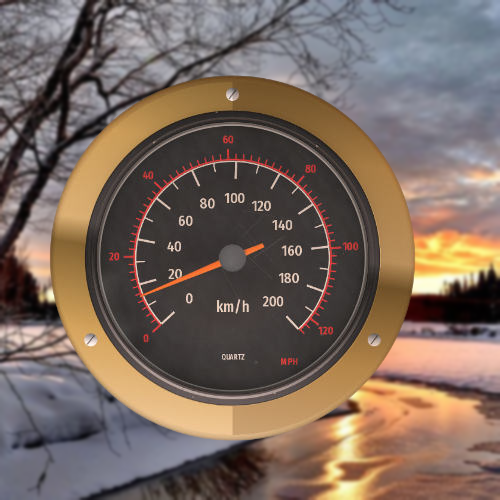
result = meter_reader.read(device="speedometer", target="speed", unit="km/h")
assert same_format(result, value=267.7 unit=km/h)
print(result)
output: value=15 unit=km/h
